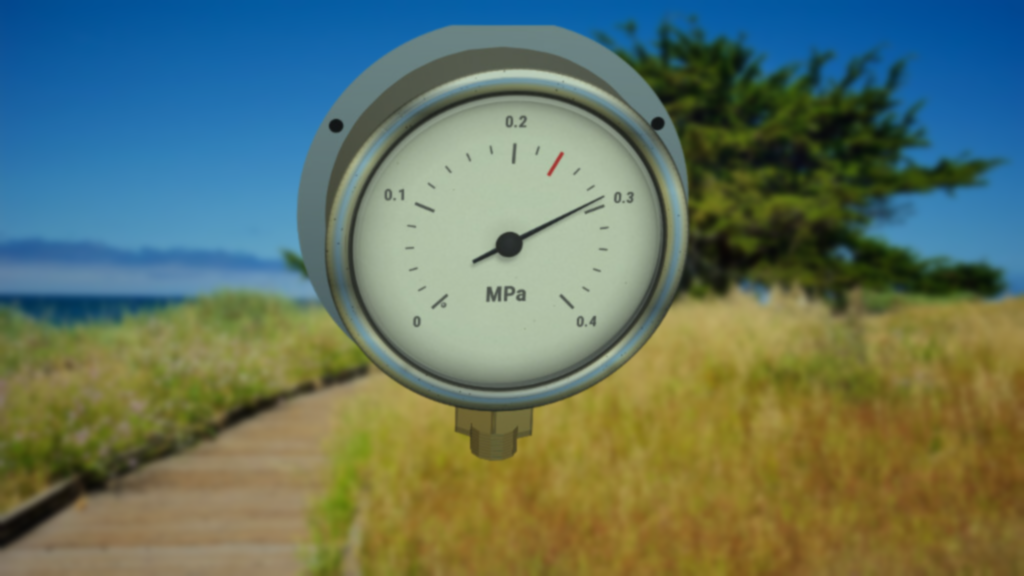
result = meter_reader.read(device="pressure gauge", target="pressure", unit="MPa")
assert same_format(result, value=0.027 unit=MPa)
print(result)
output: value=0.29 unit=MPa
